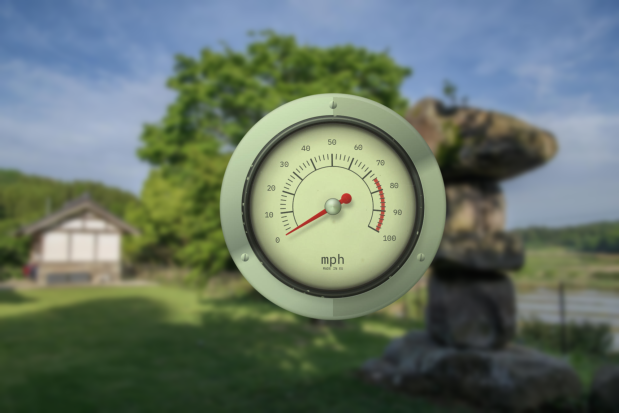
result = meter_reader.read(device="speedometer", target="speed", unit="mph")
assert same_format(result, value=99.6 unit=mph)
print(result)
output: value=0 unit=mph
